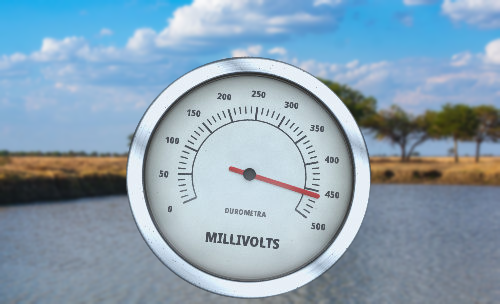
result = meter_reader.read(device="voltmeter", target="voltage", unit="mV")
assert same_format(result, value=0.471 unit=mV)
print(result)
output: value=460 unit=mV
